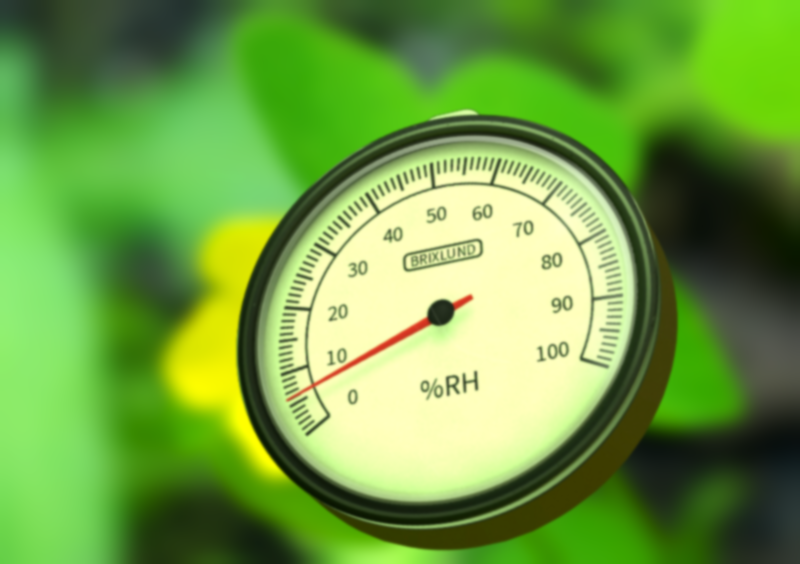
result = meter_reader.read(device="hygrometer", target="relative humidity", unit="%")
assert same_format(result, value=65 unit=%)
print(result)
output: value=5 unit=%
